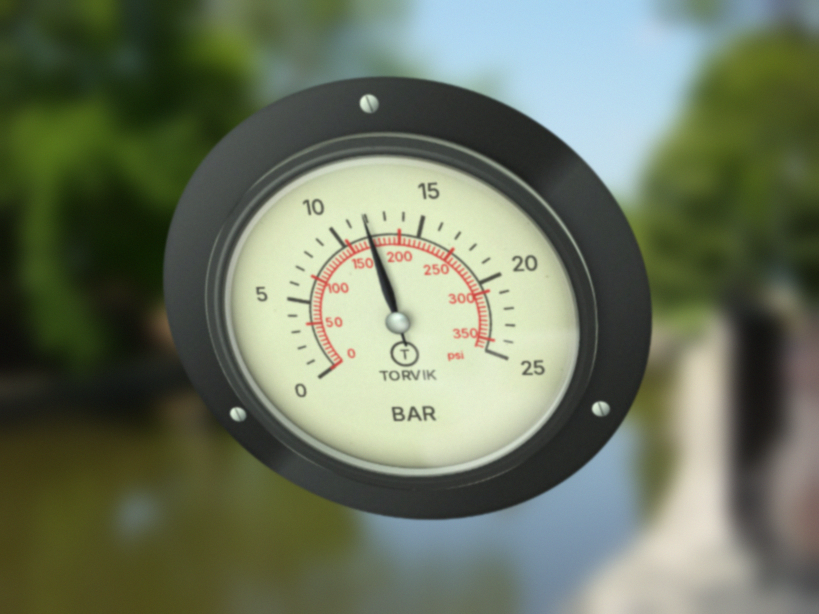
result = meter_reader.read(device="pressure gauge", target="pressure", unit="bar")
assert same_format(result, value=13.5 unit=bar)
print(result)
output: value=12 unit=bar
